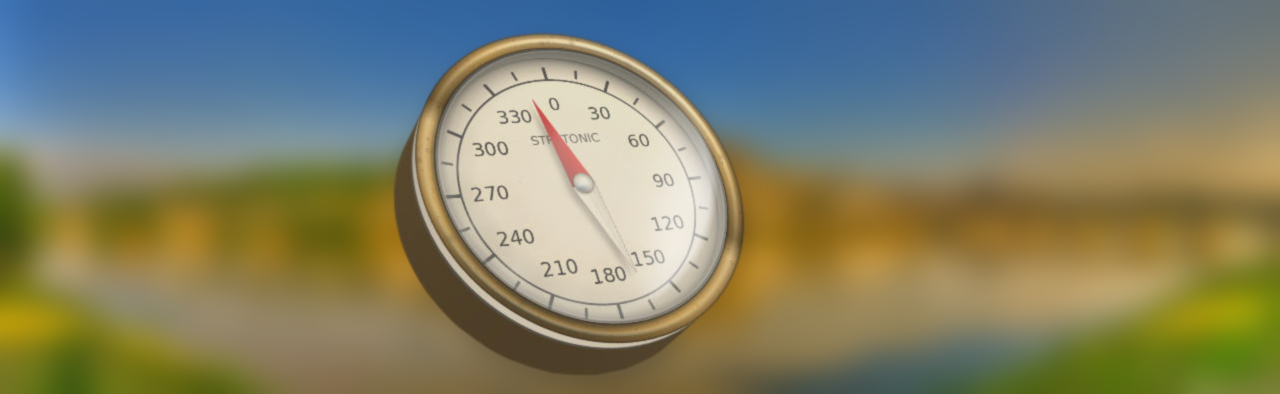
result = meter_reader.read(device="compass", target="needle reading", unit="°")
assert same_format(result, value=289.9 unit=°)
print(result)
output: value=345 unit=°
